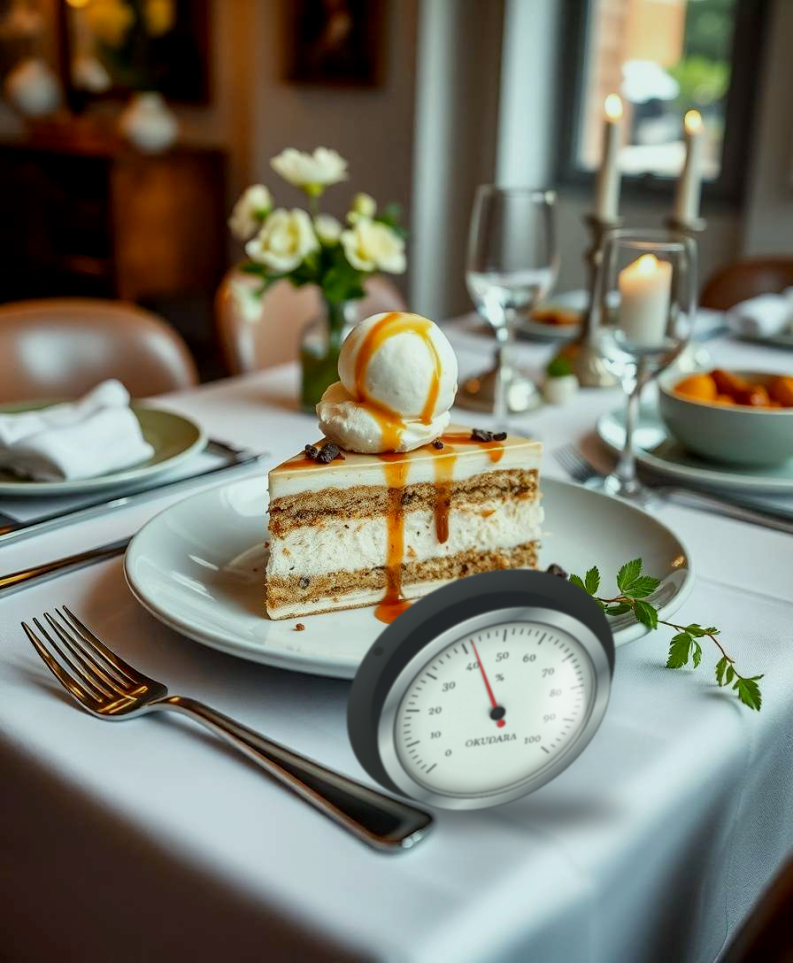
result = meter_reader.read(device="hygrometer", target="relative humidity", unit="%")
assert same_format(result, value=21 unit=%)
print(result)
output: value=42 unit=%
